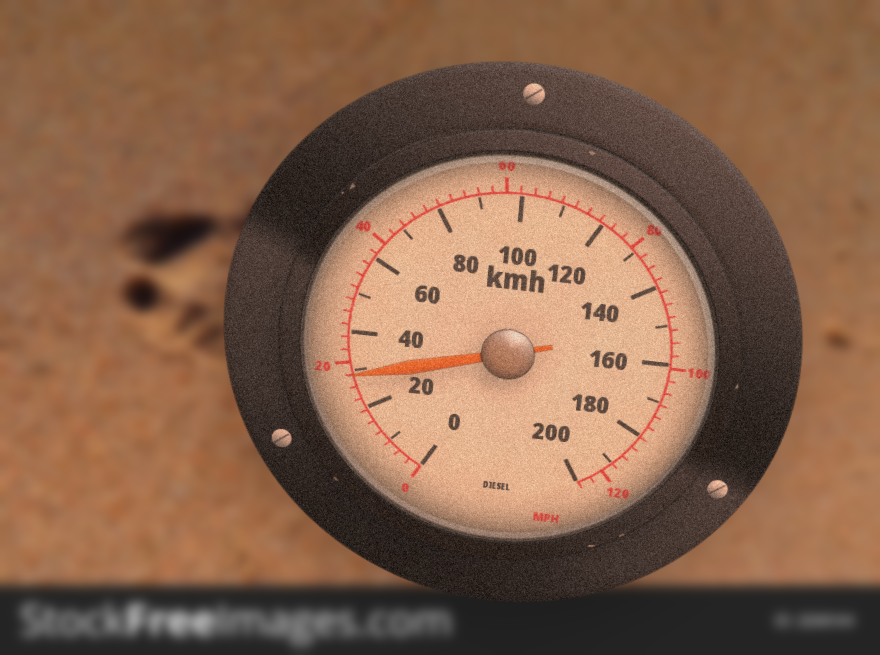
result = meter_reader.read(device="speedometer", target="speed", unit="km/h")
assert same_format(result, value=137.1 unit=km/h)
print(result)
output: value=30 unit=km/h
